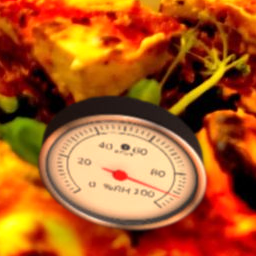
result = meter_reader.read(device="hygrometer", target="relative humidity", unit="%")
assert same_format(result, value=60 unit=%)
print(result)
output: value=90 unit=%
